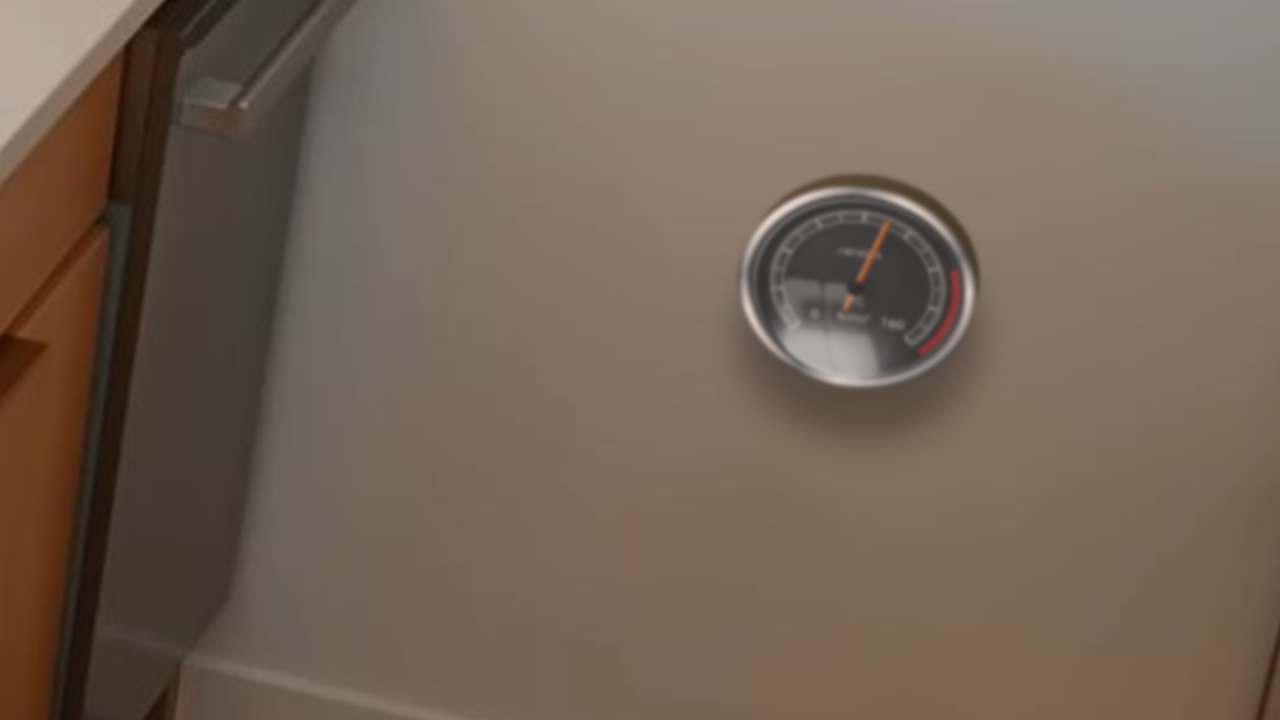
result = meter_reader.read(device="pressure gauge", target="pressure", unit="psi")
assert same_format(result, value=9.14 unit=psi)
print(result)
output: value=90 unit=psi
